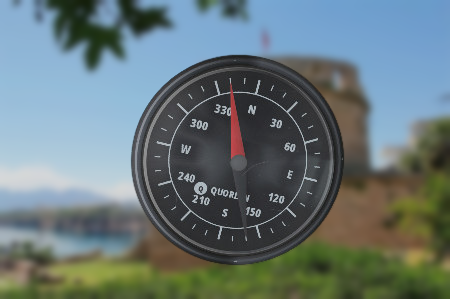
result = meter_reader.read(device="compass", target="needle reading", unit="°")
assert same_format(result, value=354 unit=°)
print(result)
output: value=340 unit=°
